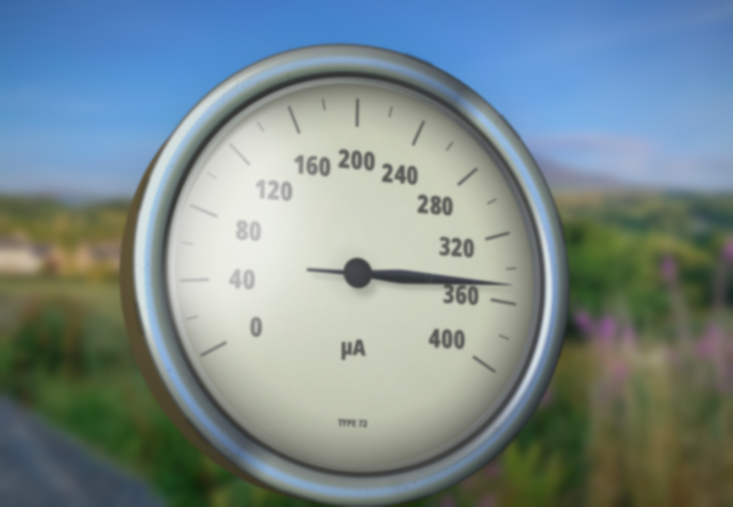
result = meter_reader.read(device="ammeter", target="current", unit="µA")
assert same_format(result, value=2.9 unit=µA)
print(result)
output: value=350 unit=µA
